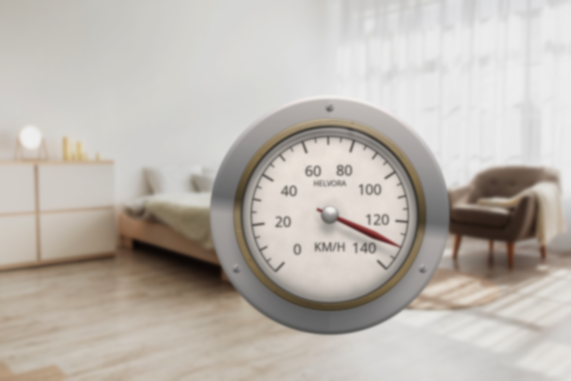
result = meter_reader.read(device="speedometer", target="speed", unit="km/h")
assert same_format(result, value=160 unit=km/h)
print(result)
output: value=130 unit=km/h
